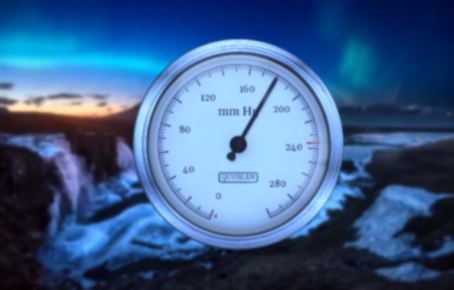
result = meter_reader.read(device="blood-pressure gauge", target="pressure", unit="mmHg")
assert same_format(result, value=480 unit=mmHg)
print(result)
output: value=180 unit=mmHg
